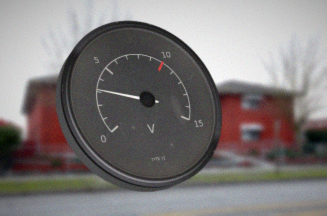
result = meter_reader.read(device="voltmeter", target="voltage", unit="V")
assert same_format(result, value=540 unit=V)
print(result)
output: value=3 unit=V
